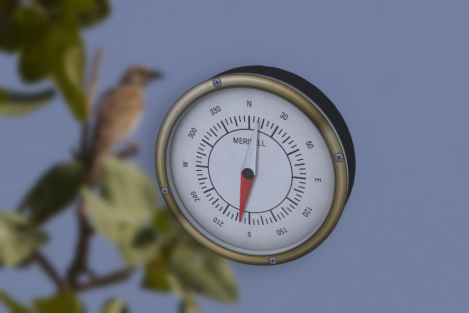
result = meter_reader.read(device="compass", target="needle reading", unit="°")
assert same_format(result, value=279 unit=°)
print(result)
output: value=190 unit=°
